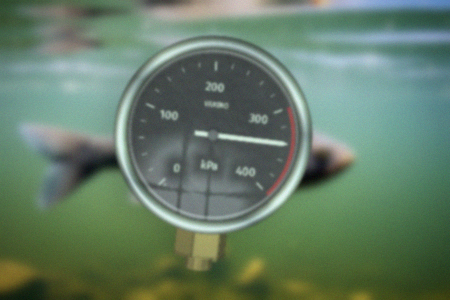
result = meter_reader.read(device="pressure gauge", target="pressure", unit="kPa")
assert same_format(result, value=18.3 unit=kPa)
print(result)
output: value=340 unit=kPa
